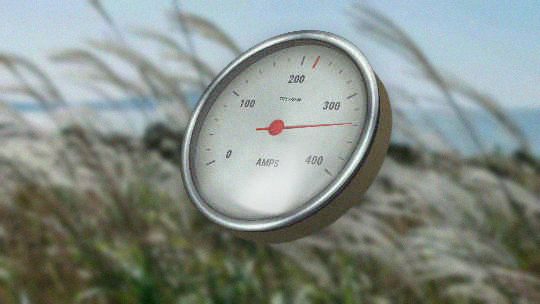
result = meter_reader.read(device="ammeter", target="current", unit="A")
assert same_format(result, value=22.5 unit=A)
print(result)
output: value=340 unit=A
